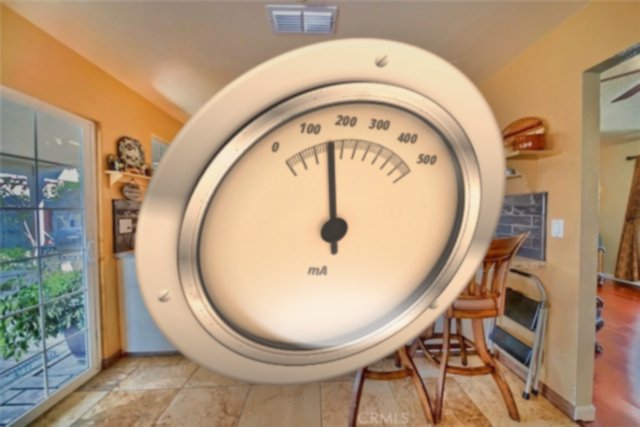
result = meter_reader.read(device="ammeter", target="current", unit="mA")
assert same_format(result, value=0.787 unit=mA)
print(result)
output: value=150 unit=mA
